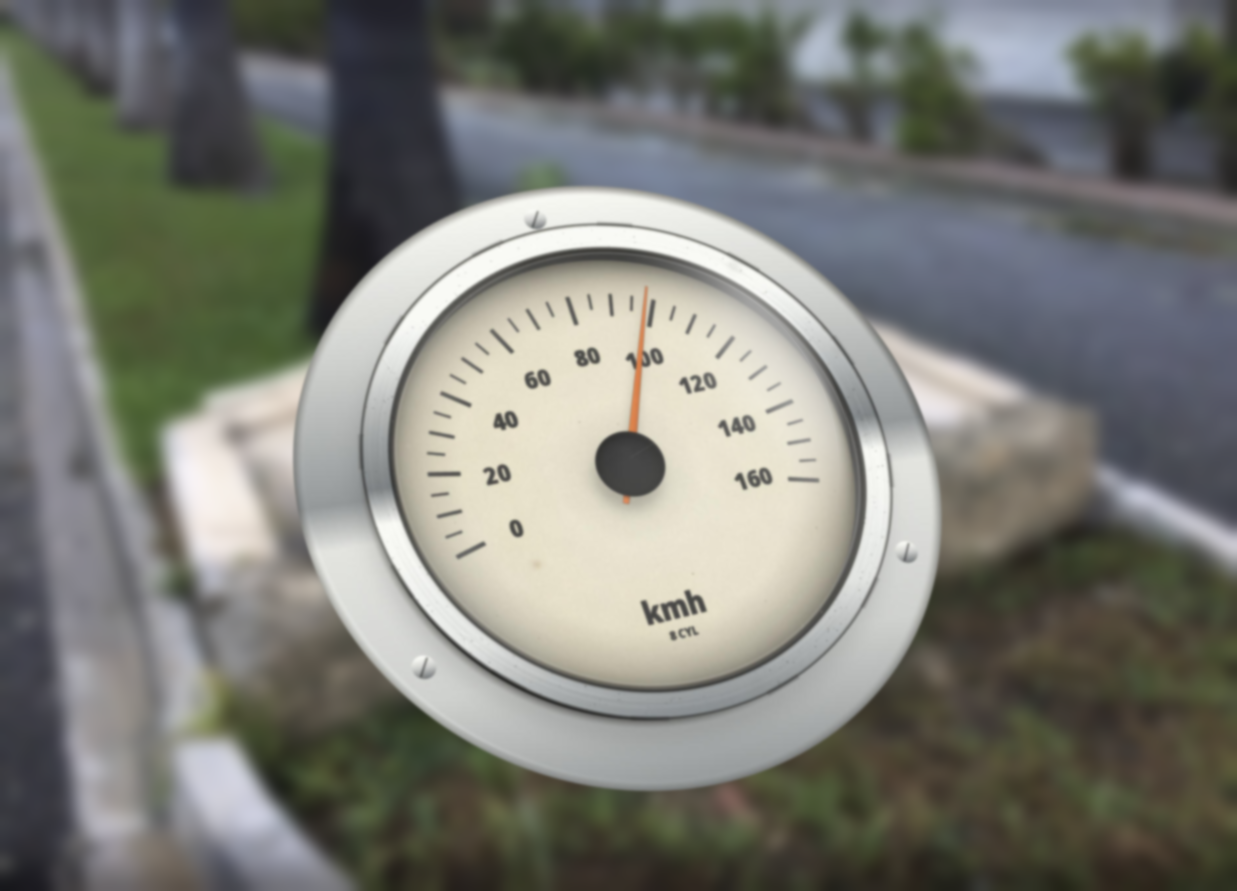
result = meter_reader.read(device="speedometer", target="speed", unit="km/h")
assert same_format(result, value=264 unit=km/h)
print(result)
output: value=97.5 unit=km/h
